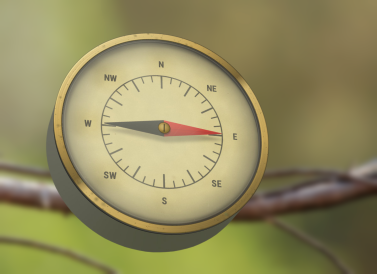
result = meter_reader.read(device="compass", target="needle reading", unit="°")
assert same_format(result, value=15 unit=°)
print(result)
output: value=90 unit=°
